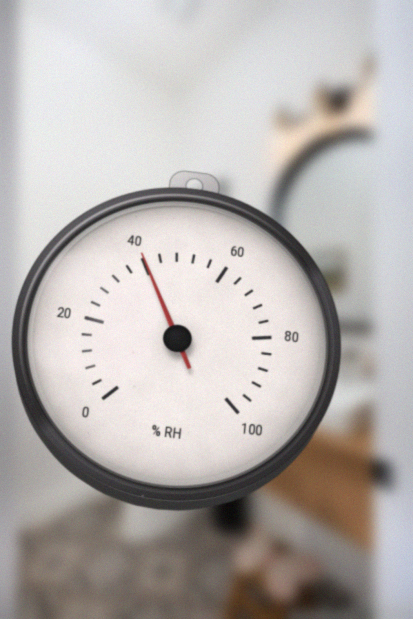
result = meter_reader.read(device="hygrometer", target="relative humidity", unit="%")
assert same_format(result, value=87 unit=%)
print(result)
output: value=40 unit=%
